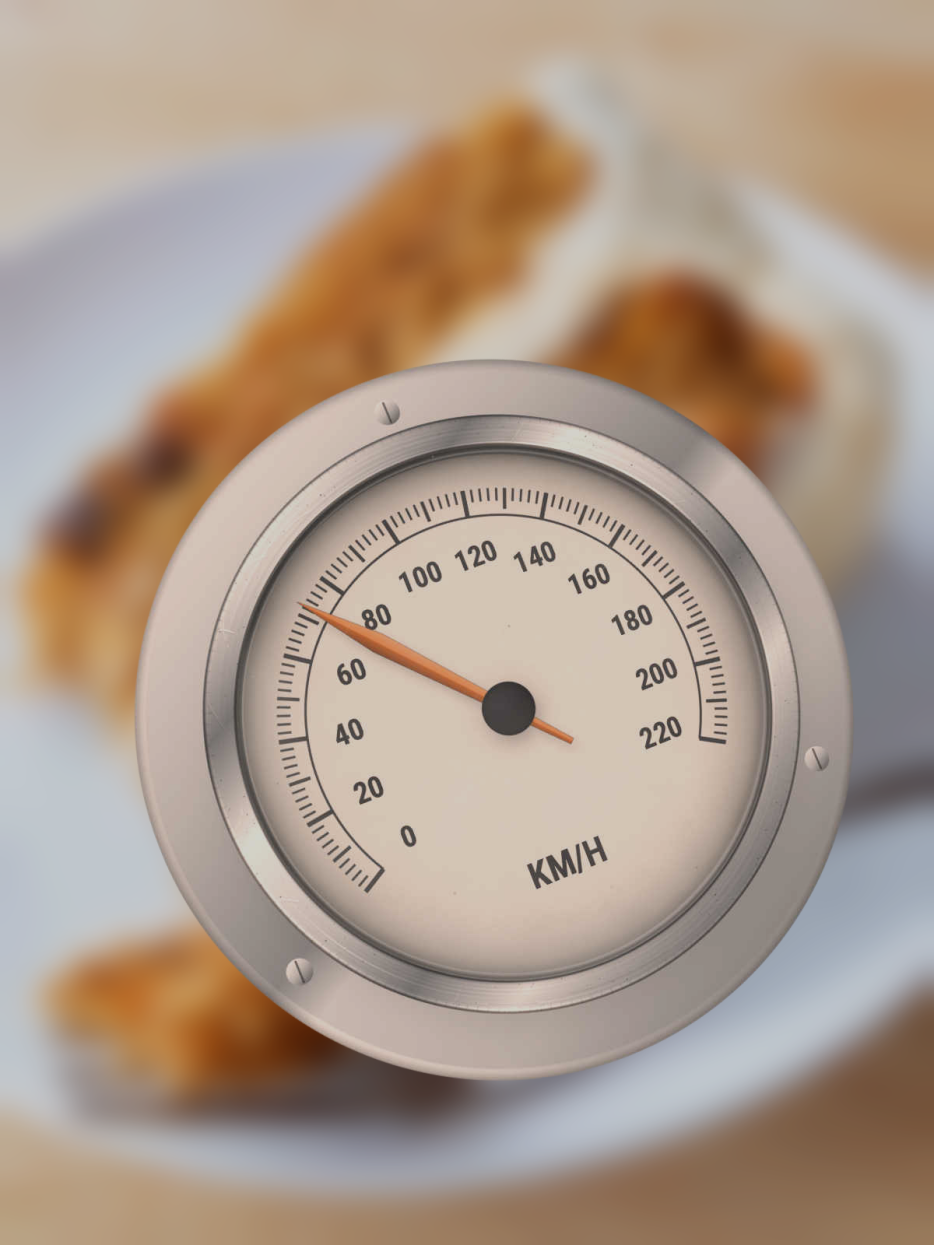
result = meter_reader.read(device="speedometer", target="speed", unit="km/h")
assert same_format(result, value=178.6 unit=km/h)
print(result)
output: value=72 unit=km/h
